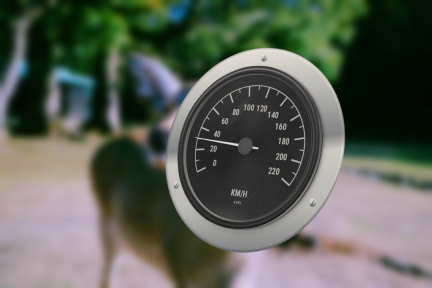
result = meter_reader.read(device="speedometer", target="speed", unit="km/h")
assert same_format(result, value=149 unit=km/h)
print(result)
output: value=30 unit=km/h
